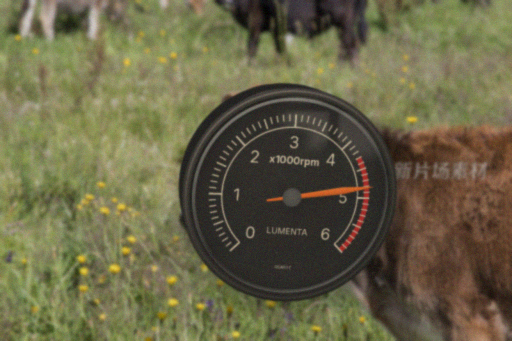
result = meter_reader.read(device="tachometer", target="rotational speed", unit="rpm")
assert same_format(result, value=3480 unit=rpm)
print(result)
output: value=4800 unit=rpm
